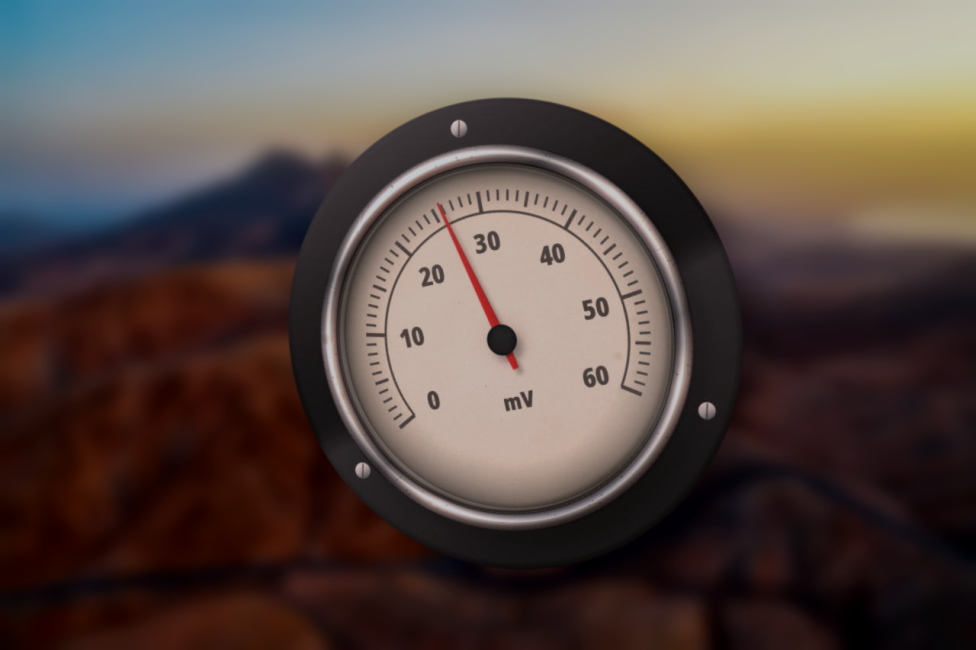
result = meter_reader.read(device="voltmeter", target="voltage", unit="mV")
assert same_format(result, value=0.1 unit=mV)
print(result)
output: value=26 unit=mV
